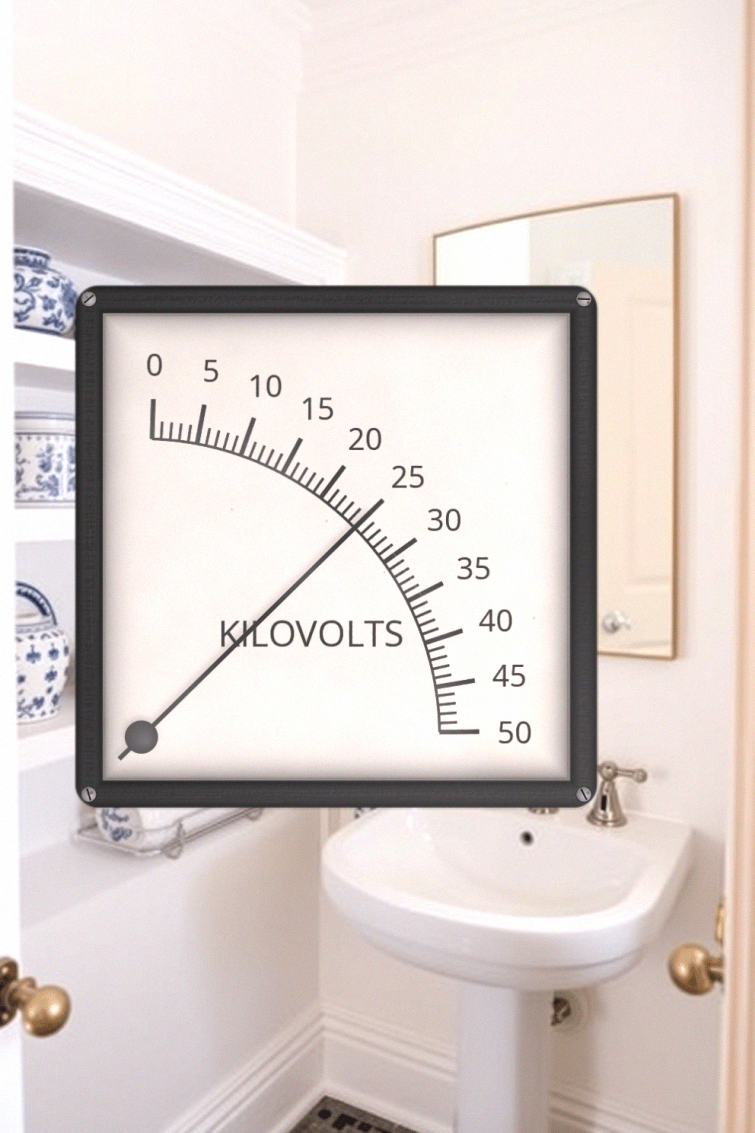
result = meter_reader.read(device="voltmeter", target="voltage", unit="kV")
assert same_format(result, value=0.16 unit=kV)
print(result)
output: value=25 unit=kV
